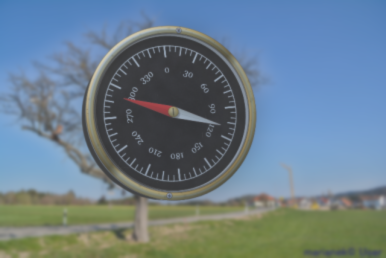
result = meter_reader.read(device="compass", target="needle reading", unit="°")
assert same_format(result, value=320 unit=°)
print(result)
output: value=290 unit=°
